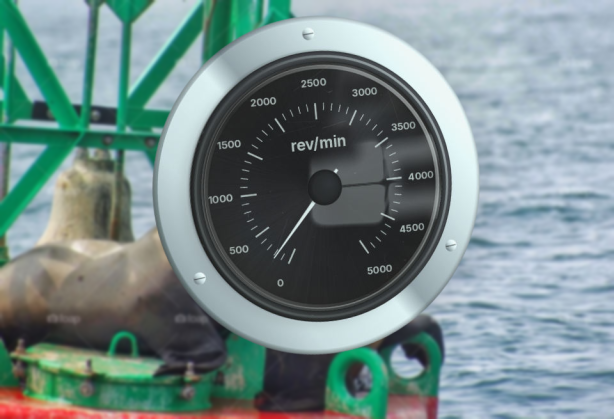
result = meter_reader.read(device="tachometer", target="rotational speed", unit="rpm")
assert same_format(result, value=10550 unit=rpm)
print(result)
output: value=200 unit=rpm
